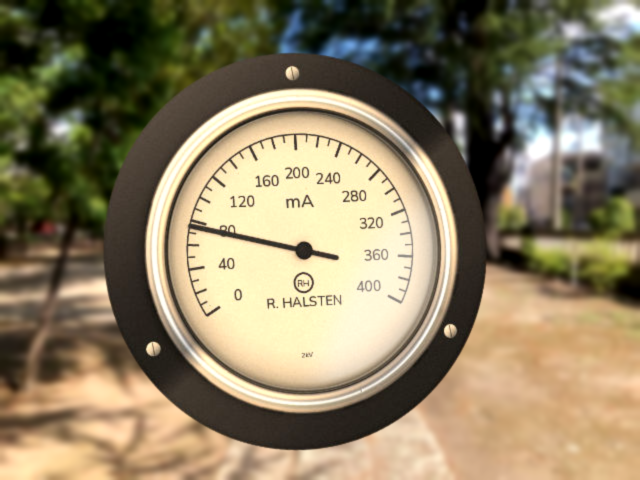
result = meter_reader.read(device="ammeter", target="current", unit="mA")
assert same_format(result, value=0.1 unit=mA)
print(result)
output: value=75 unit=mA
